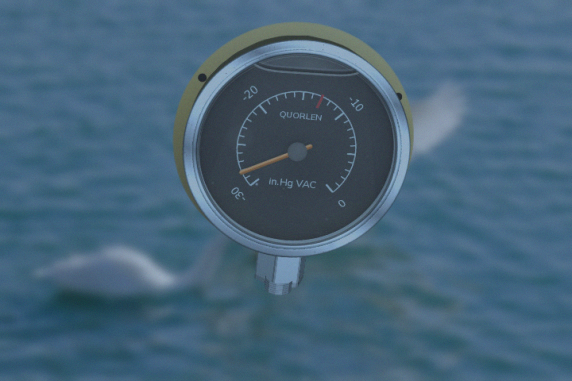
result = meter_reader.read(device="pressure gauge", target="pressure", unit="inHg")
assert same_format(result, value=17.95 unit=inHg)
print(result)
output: value=-28 unit=inHg
